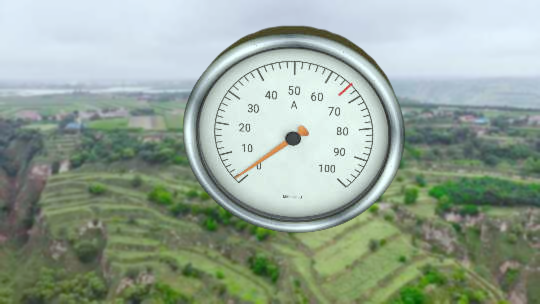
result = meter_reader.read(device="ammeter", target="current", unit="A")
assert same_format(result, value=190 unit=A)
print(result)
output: value=2 unit=A
